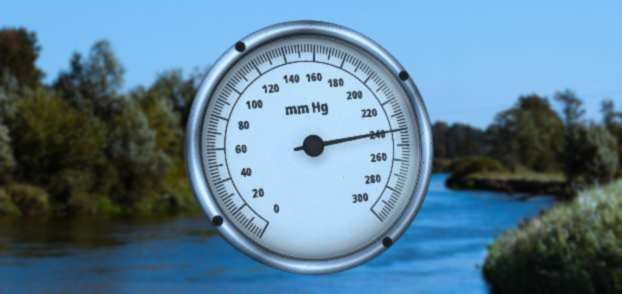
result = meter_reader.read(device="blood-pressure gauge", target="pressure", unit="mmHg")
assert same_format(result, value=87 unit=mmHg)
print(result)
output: value=240 unit=mmHg
